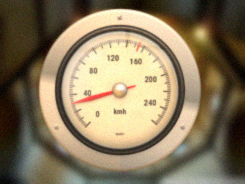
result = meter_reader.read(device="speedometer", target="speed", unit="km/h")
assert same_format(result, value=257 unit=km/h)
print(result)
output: value=30 unit=km/h
